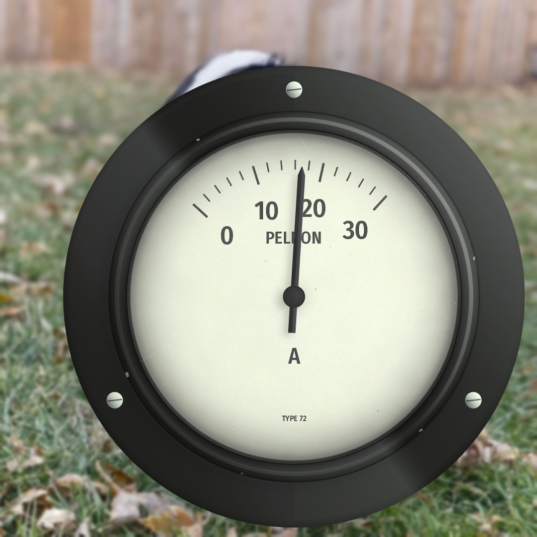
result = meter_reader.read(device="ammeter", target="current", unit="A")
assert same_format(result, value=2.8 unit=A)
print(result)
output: value=17 unit=A
